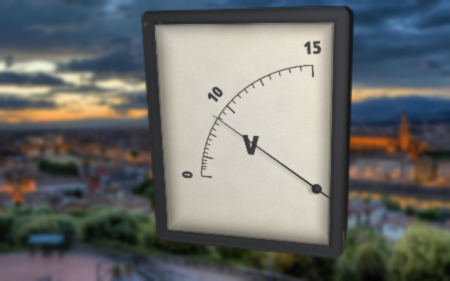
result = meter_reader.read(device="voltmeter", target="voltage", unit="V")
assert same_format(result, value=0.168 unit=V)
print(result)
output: value=9 unit=V
